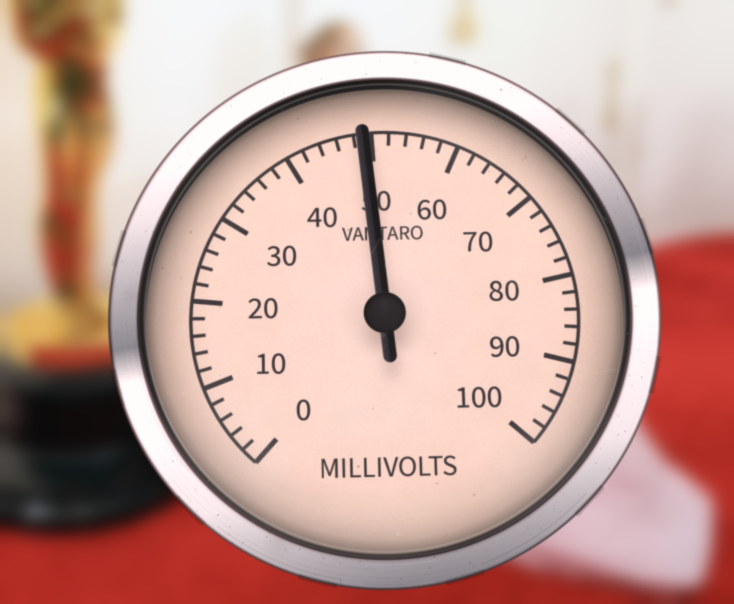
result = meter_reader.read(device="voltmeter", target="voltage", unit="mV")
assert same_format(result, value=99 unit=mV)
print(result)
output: value=49 unit=mV
